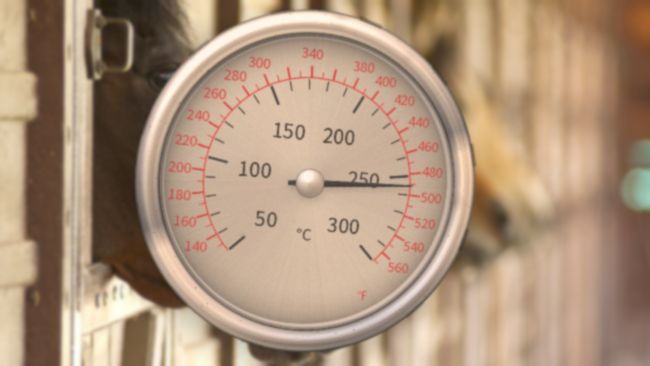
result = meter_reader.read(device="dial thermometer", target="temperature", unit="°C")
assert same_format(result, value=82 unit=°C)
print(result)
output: value=255 unit=°C
